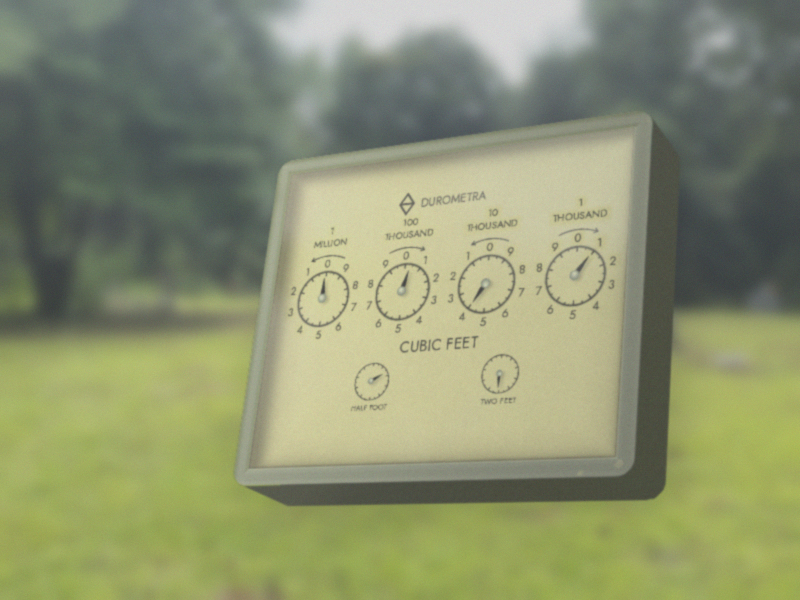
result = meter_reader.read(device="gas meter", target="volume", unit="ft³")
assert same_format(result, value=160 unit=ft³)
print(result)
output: value=4100 unit=ft³
